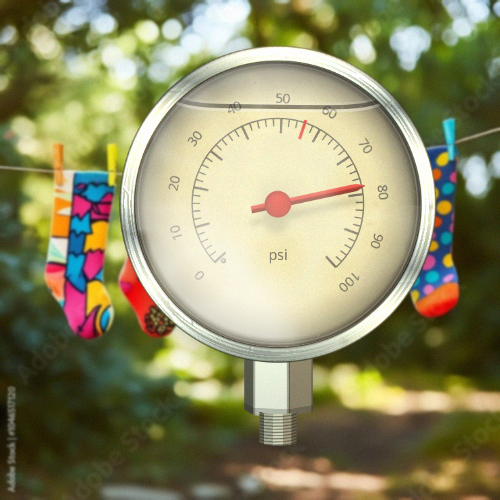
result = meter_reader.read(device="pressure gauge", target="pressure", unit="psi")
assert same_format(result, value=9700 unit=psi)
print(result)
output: value=78 unit=psi
